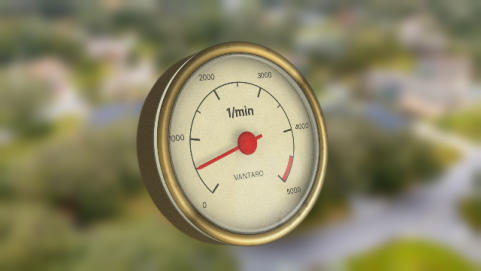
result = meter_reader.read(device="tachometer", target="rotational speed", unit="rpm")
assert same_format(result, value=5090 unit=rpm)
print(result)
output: value=500 unit=rpm
